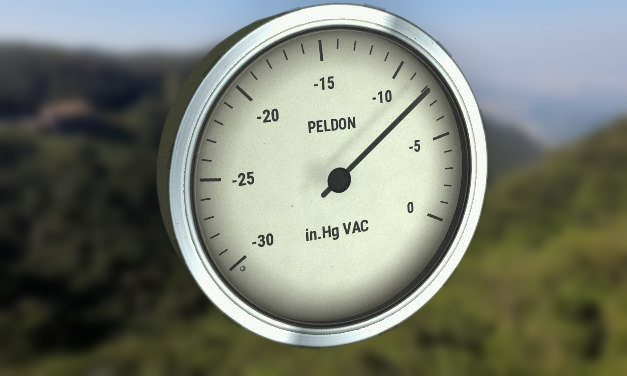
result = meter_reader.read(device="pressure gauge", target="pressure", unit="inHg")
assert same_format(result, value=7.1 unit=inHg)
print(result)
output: value=-8 unit=inHg
